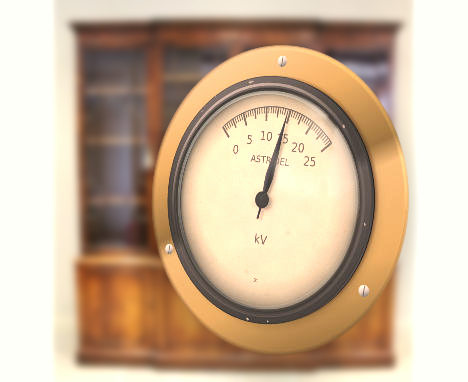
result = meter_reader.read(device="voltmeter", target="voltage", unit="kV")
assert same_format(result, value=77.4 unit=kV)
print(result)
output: value=15 unit=kV
